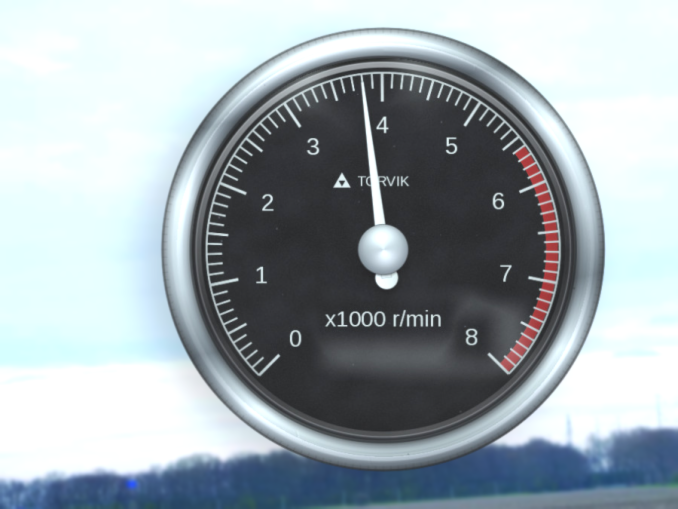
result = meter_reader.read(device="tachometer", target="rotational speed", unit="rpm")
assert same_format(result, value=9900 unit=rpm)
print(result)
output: value=3800 unit=rpm
